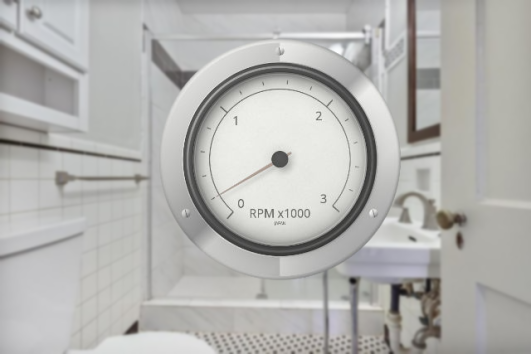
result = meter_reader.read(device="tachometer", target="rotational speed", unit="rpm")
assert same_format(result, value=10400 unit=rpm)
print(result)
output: value=200 unit=rpm
